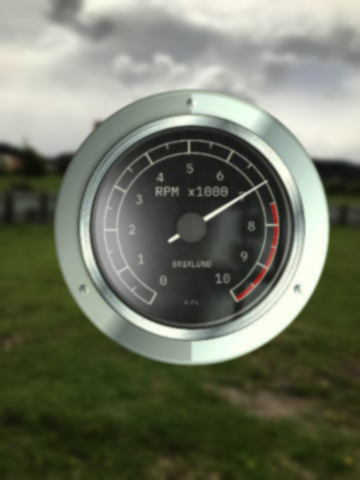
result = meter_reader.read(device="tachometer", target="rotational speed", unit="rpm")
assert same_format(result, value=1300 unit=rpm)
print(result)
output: value=7000 unit=rpm
